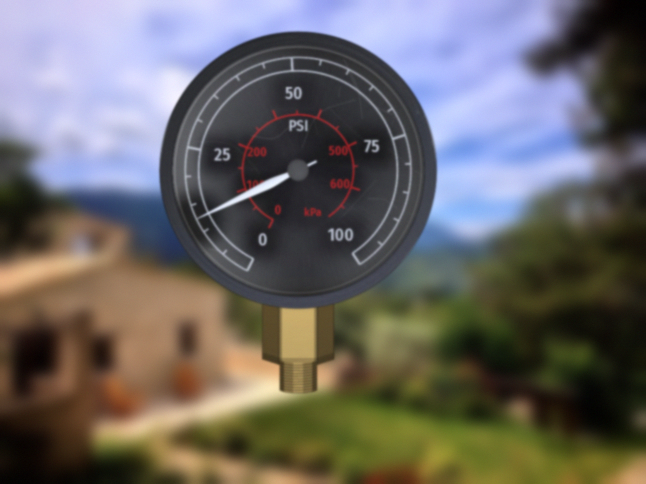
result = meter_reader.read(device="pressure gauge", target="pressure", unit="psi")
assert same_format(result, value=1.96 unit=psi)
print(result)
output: value=12.5 unit=psi
